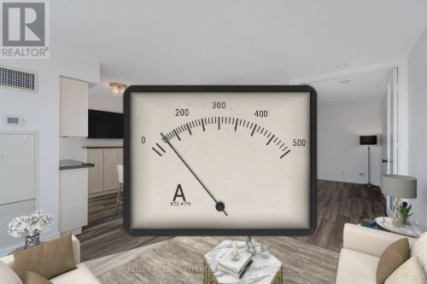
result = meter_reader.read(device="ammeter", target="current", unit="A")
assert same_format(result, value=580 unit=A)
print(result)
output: value=100 unit=A
